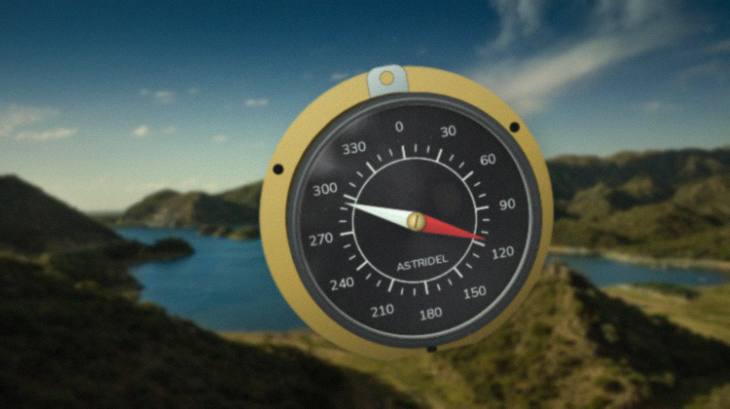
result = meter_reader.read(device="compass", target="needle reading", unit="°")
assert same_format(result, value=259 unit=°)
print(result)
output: value=115 unit=°
